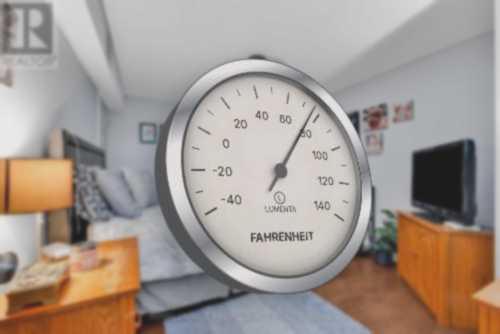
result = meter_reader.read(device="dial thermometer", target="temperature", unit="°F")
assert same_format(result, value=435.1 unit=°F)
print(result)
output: value=75 unit=°F
